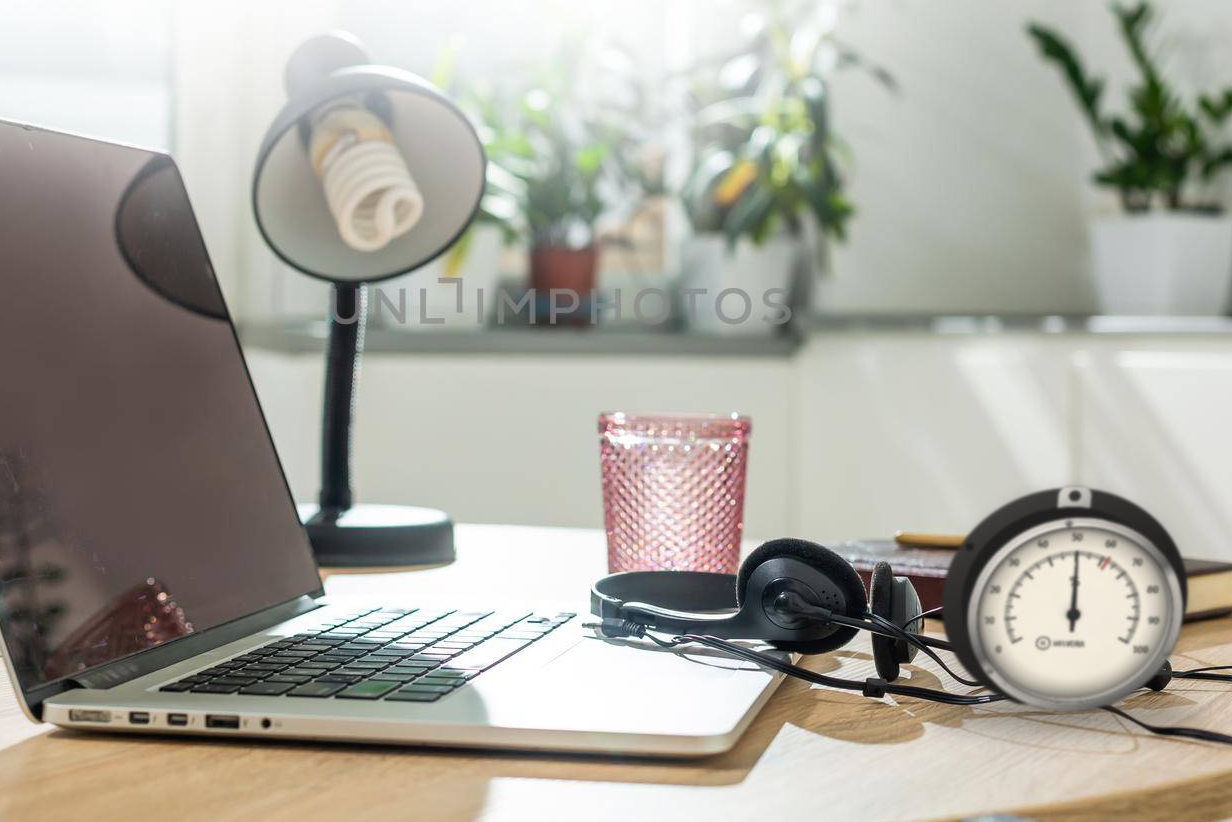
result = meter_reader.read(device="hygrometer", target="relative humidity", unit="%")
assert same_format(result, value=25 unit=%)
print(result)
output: value=50 unit=%
